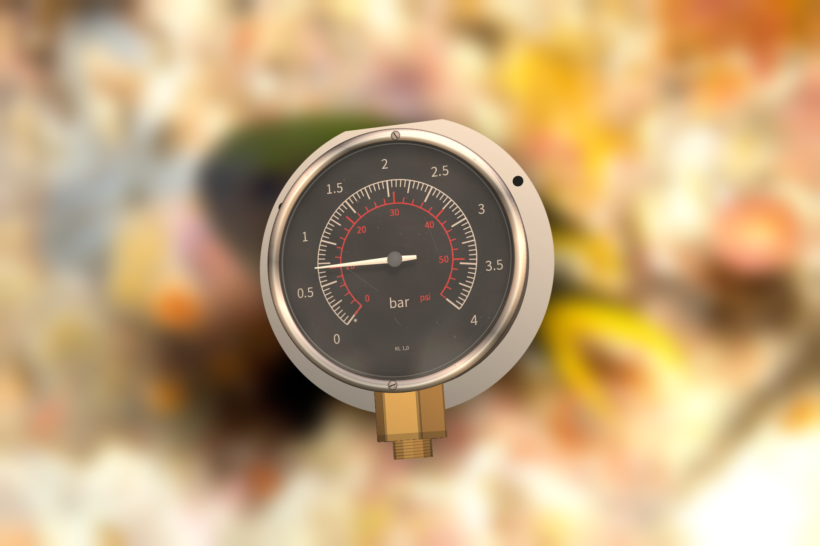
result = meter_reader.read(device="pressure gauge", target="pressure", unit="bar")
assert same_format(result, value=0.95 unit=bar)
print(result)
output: value=0.7 unit=bar
